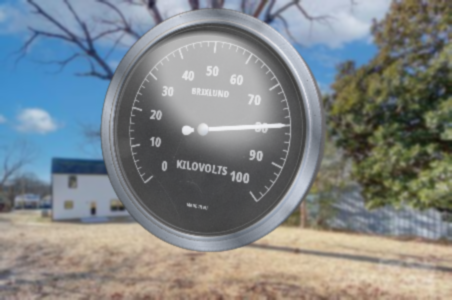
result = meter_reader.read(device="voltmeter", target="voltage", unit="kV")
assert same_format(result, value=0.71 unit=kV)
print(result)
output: value=80 unit=kV
